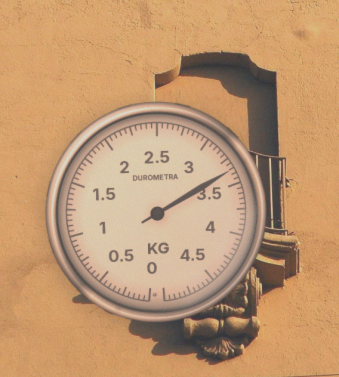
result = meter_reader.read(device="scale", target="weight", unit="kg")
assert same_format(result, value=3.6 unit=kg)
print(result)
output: value=3.35 unit=kg
